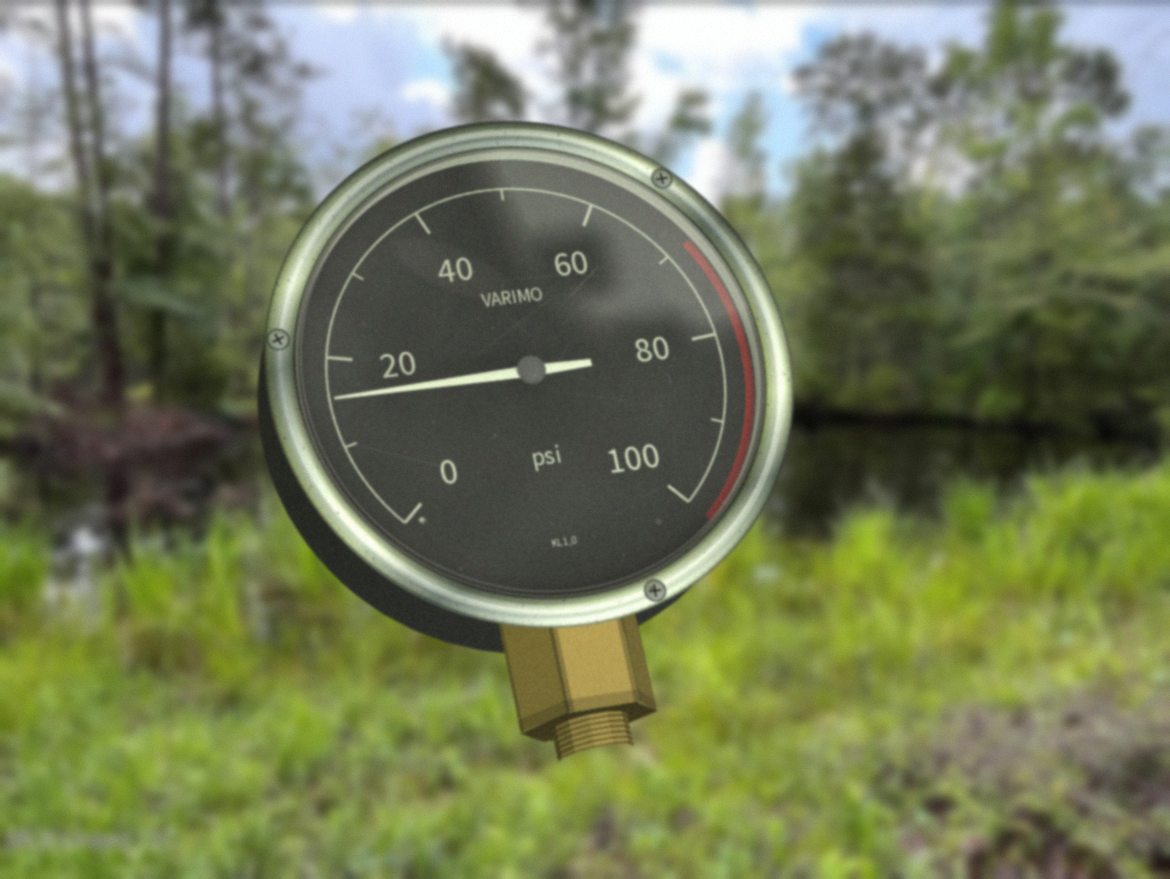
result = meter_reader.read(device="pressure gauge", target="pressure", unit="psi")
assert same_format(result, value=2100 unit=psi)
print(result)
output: value=15 unit=psi
